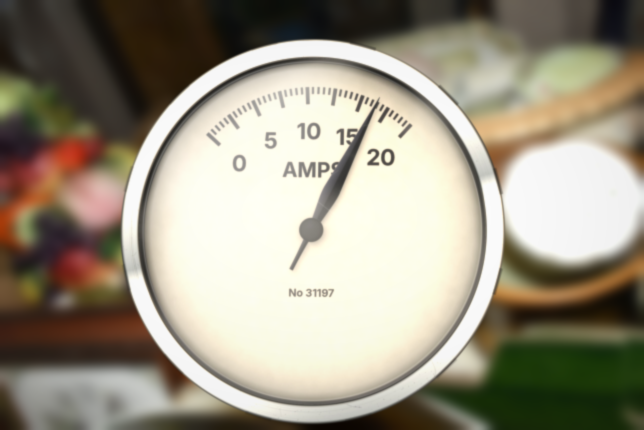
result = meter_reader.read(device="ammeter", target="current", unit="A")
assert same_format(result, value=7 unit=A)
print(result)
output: value=16.5 unit=A
